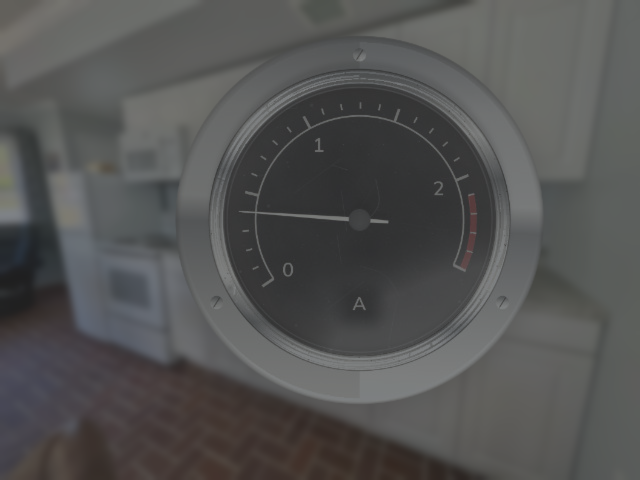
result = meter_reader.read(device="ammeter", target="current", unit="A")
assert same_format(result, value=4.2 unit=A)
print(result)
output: value=0.4 unit=A
